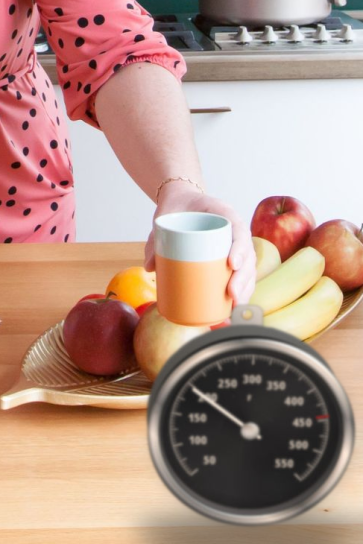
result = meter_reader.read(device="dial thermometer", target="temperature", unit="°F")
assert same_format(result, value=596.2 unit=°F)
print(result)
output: value=200 unit=°F
